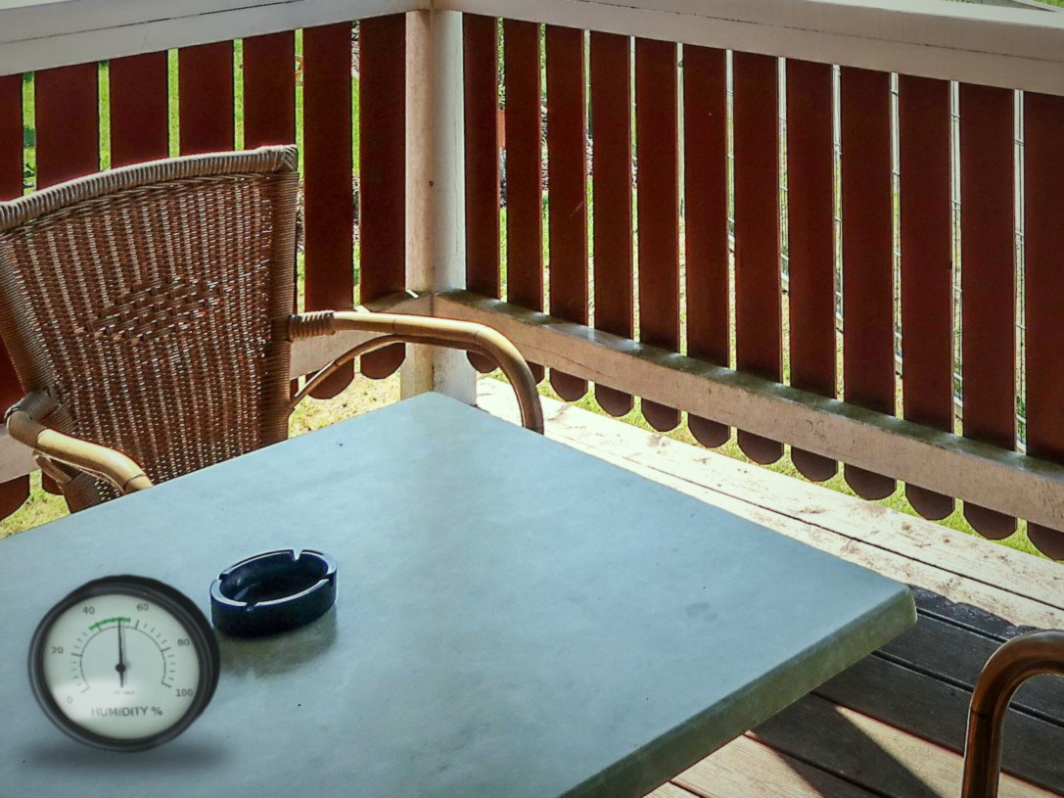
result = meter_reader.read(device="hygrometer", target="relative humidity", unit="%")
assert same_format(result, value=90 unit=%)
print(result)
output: value=52 unit=%
